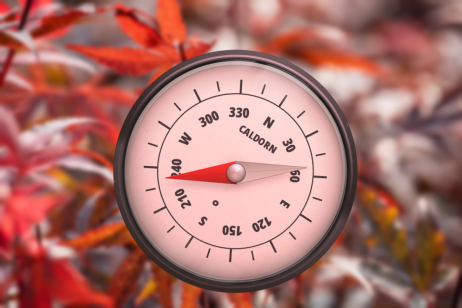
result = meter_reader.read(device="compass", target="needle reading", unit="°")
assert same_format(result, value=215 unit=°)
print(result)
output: value=232.5 unit=°
